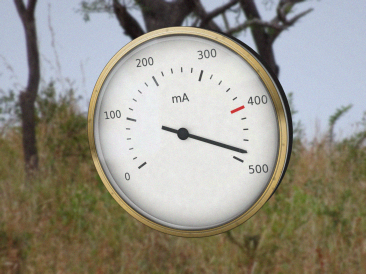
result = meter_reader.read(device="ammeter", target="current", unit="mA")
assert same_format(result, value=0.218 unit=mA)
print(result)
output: value=480 unit=mA
